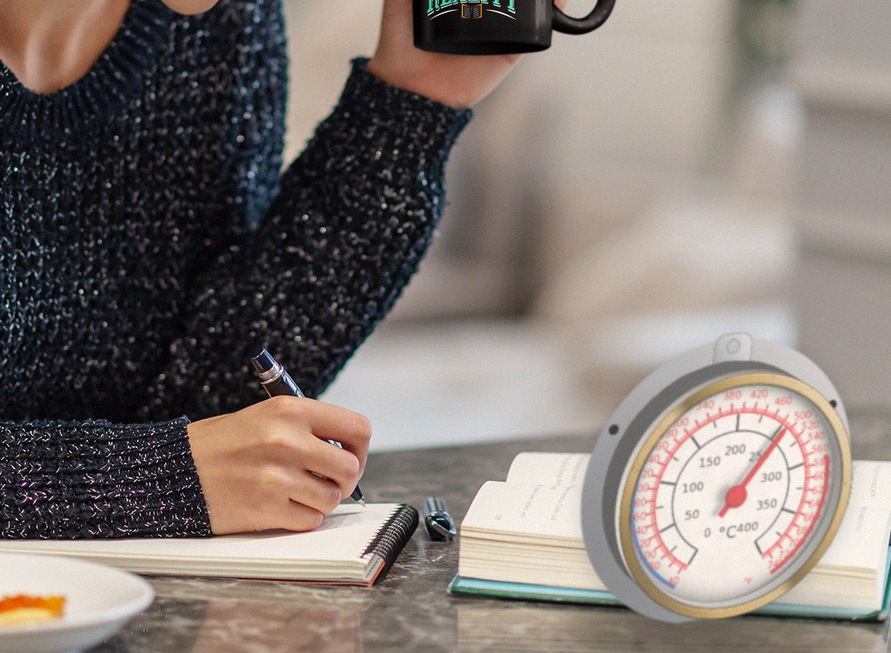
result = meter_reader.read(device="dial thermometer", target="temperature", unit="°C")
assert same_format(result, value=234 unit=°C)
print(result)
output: value=250 unit=°C
